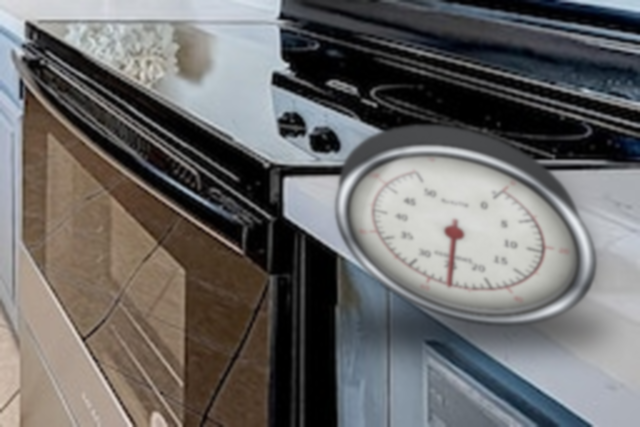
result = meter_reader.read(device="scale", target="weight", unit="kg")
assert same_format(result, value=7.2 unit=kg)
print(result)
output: value=25 unit=kg
